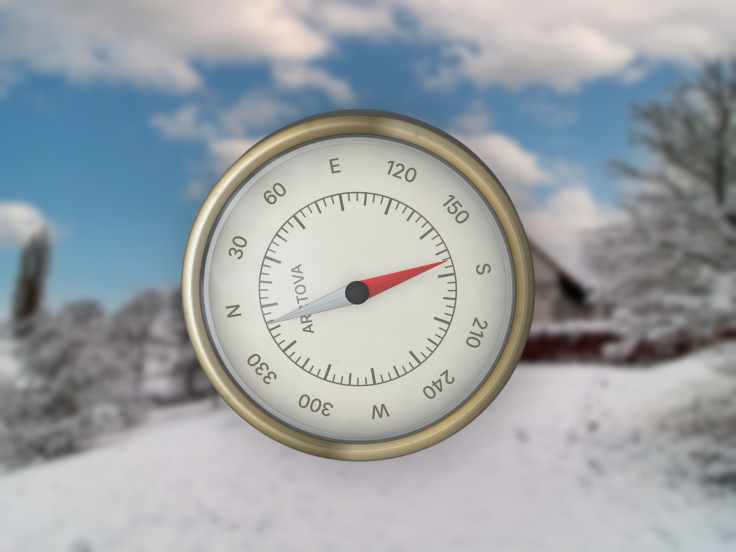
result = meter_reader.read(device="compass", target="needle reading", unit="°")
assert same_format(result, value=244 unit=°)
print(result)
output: value=170 unit=°
